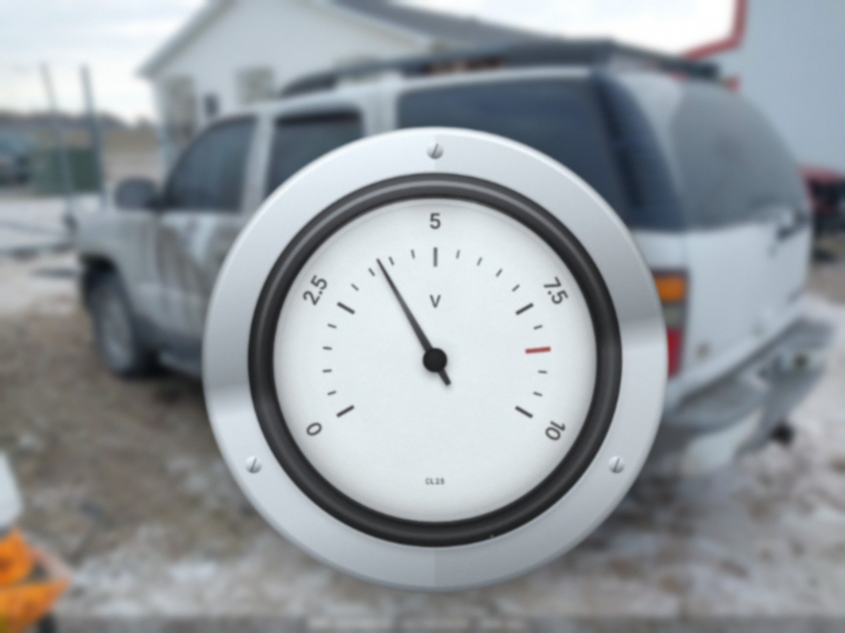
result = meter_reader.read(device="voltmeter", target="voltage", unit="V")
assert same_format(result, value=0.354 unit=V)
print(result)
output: value=3.75 unit=V
